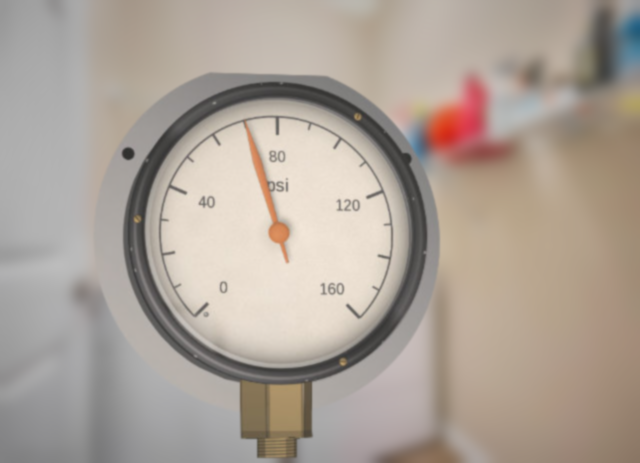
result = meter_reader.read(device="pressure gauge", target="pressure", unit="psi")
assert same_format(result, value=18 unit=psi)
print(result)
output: value=70 unit=psi
